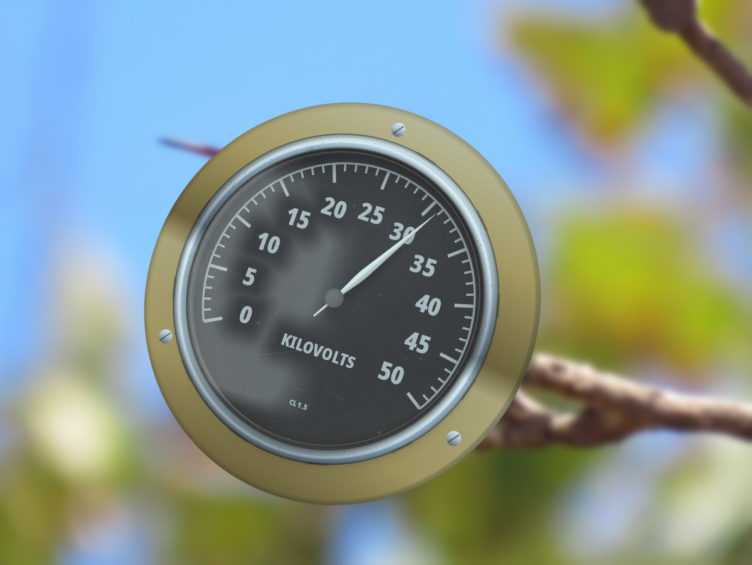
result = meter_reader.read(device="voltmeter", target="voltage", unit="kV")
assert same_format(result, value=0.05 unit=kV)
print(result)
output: value=31 unit=kV
